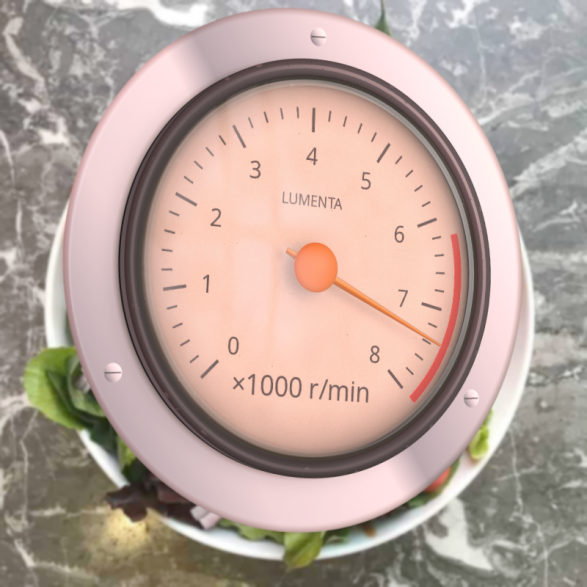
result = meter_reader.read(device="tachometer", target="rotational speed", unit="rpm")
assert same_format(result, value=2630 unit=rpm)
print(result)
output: value=7400 unit=rpm
